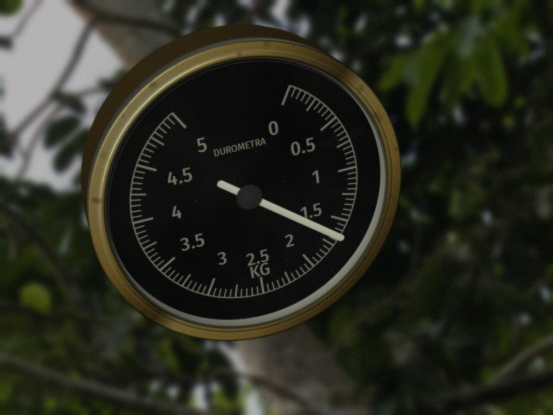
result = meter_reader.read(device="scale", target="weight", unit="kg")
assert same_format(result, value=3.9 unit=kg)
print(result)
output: value=1.65 unit=kg
